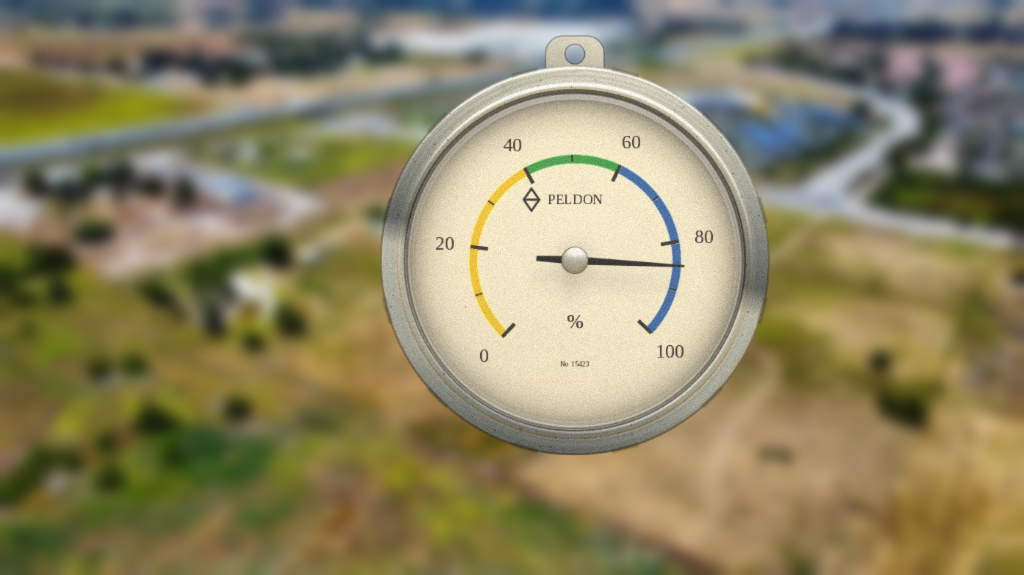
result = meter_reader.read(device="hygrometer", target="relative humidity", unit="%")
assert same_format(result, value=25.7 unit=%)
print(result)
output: value=85 unit=%
